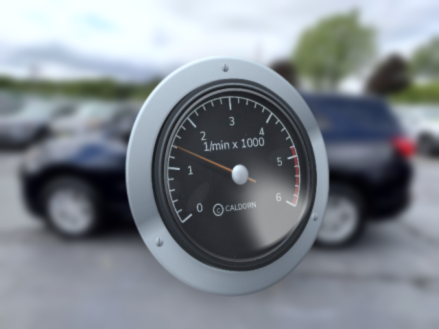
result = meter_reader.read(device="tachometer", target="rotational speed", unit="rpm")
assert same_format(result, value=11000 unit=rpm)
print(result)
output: value=1400 unit=rpm
